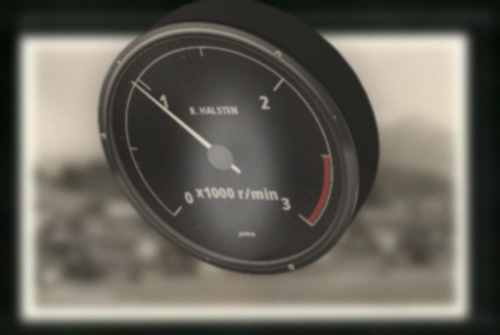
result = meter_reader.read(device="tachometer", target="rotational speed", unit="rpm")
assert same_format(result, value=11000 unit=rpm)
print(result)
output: value=1000 unit=rpm
